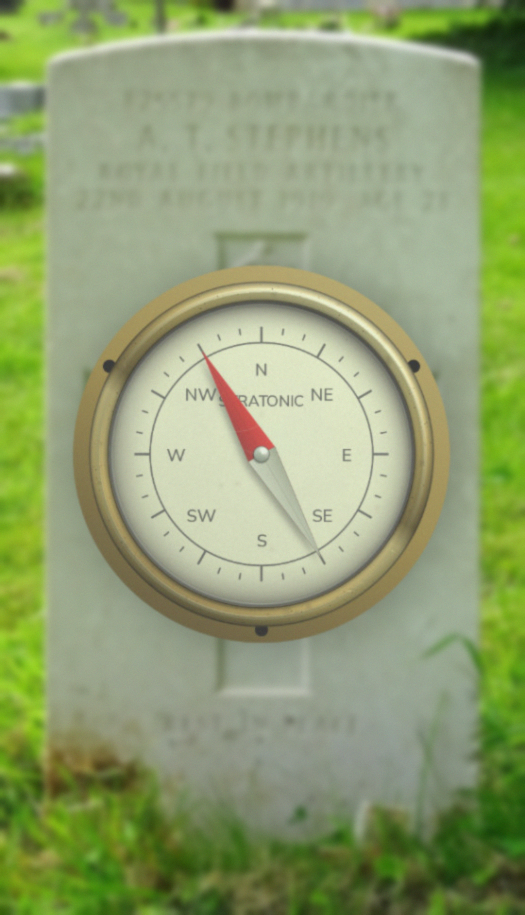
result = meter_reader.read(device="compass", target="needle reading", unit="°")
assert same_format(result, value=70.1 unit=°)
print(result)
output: value=330 unit=°
